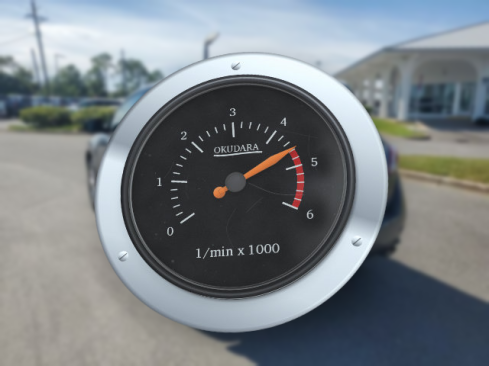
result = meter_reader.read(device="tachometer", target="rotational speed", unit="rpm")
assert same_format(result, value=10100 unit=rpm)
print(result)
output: value=4600 unit=rpm
